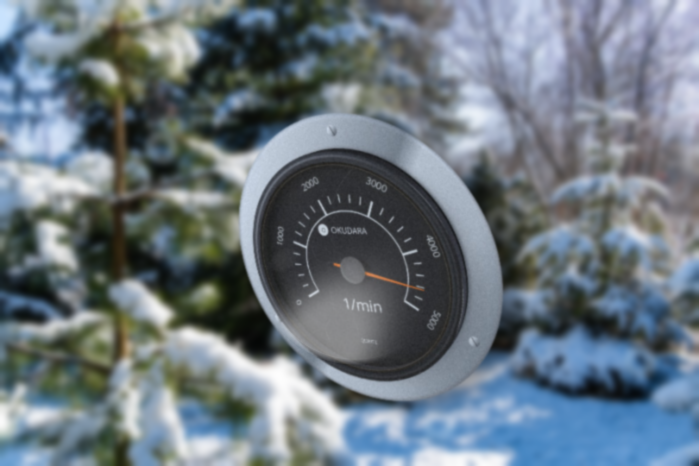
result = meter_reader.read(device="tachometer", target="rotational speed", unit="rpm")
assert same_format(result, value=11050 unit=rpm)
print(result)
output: value=4600 unit=rpm
